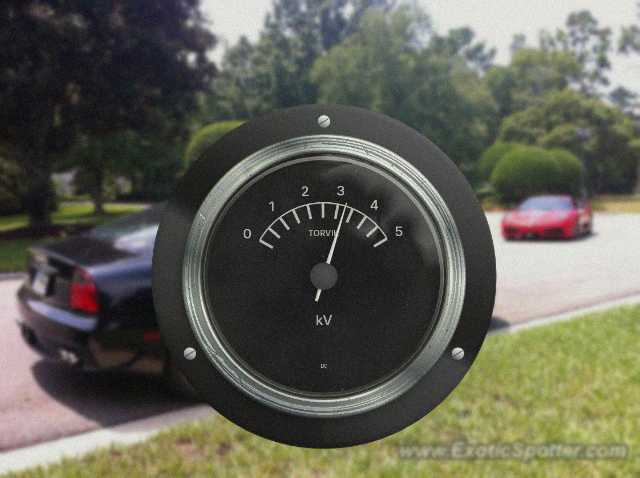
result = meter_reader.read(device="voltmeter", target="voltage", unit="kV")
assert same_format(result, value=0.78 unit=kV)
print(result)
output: value=3.25 unit=kV
